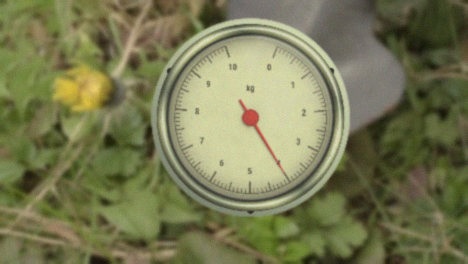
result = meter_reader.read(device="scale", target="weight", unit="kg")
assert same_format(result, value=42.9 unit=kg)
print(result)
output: value=4 unit=kg
